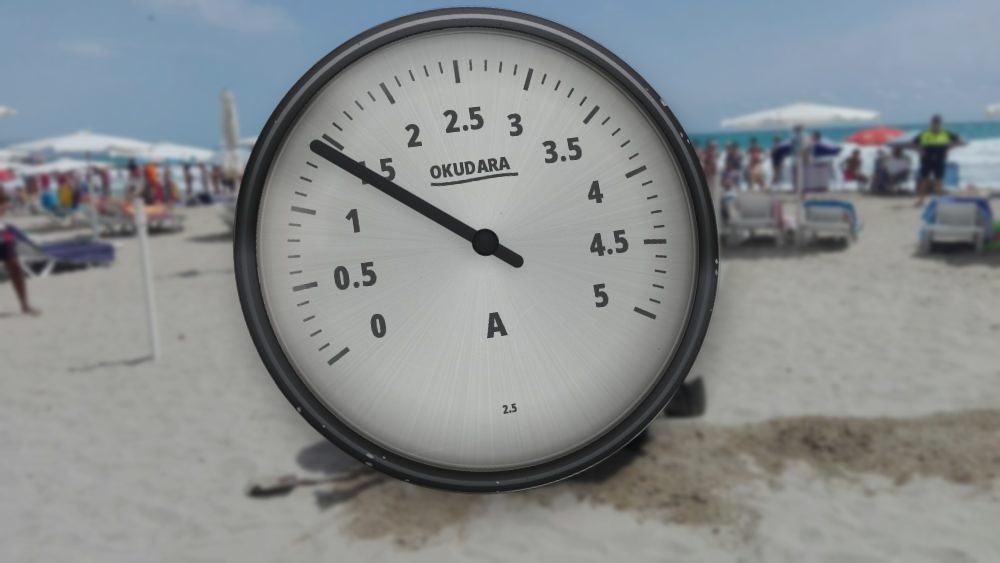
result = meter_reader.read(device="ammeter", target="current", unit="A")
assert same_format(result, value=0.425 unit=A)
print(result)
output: value=1.4 unit=A
